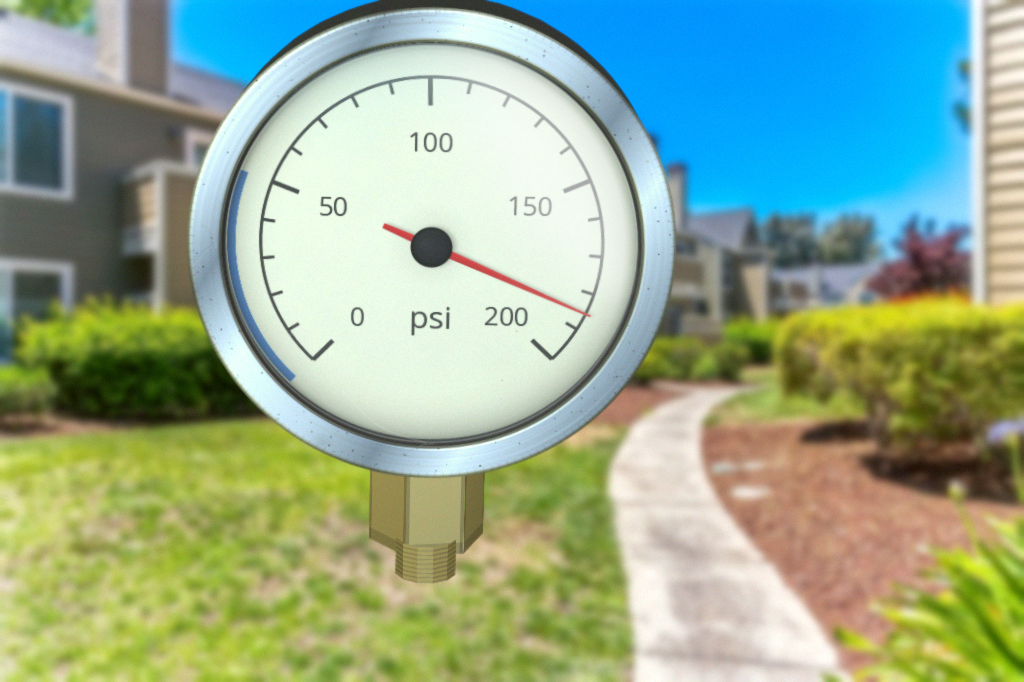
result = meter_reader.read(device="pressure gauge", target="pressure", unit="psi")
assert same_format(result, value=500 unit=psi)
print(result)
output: value=185 unit=psi
